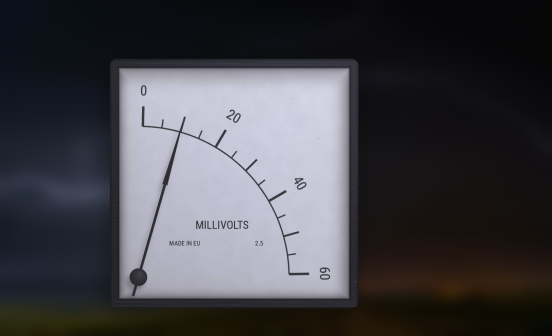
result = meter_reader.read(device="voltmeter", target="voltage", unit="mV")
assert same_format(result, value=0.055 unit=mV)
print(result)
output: value=10 unit=mV
